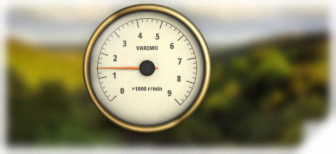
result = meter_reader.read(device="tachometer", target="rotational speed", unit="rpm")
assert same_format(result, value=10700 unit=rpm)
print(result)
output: value=1400 unit=rpm
